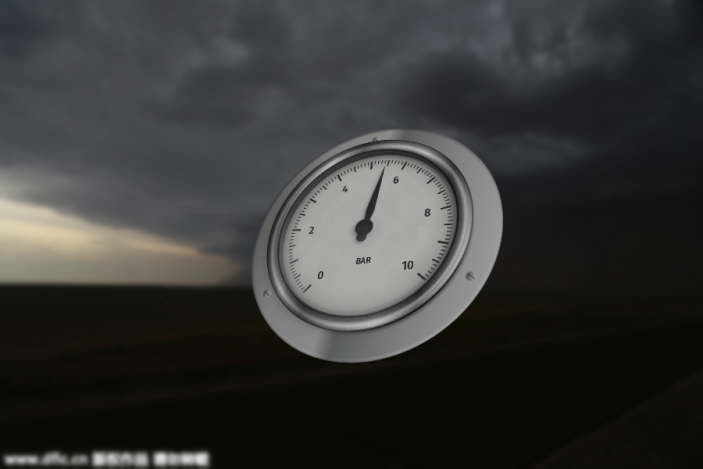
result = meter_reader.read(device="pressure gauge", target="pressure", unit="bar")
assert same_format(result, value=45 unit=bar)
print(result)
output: value=5.5 unit=bar
